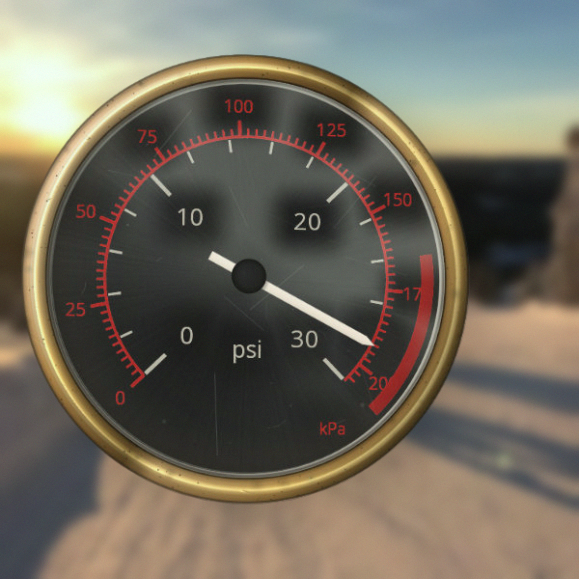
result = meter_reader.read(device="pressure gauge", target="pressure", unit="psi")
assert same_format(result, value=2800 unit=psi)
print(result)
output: value=28 unit=psi
